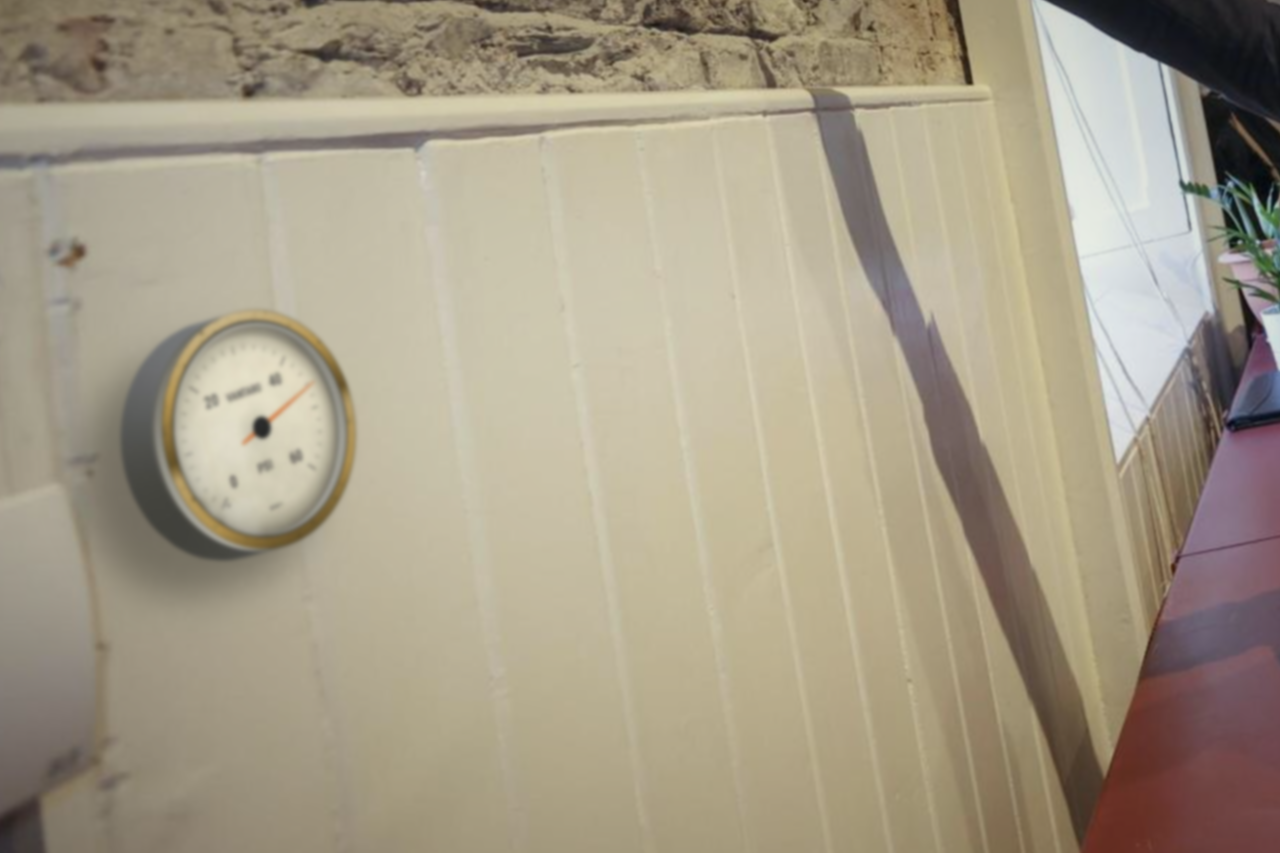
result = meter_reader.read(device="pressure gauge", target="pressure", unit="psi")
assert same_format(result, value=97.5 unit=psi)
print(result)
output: value=46 unit=psi
